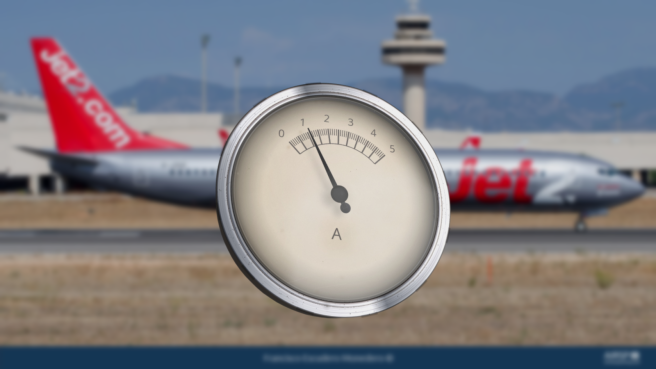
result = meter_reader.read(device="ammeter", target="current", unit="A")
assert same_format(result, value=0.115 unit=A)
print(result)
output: value=1 unit=A
